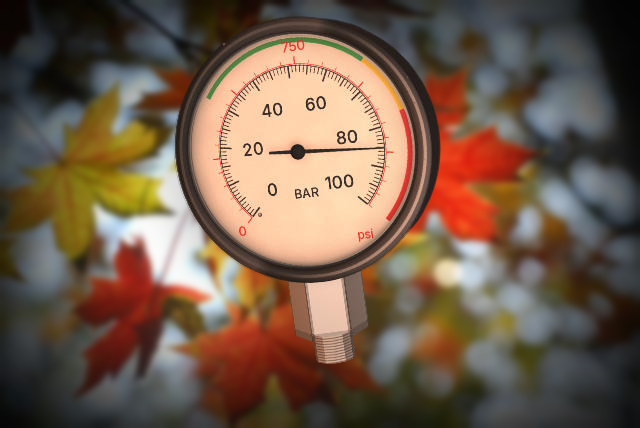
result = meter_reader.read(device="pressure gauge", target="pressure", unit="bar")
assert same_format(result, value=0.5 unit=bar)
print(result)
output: value=85 unit=bar
